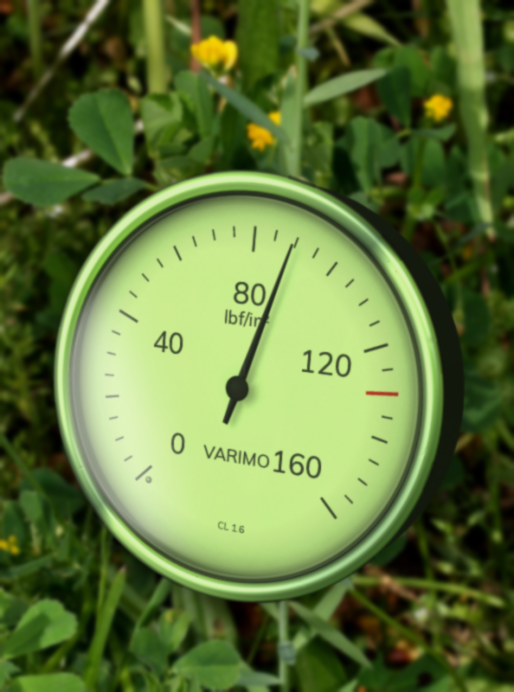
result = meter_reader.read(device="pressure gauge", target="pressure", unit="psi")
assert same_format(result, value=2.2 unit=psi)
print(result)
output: value=90 unit=psi
